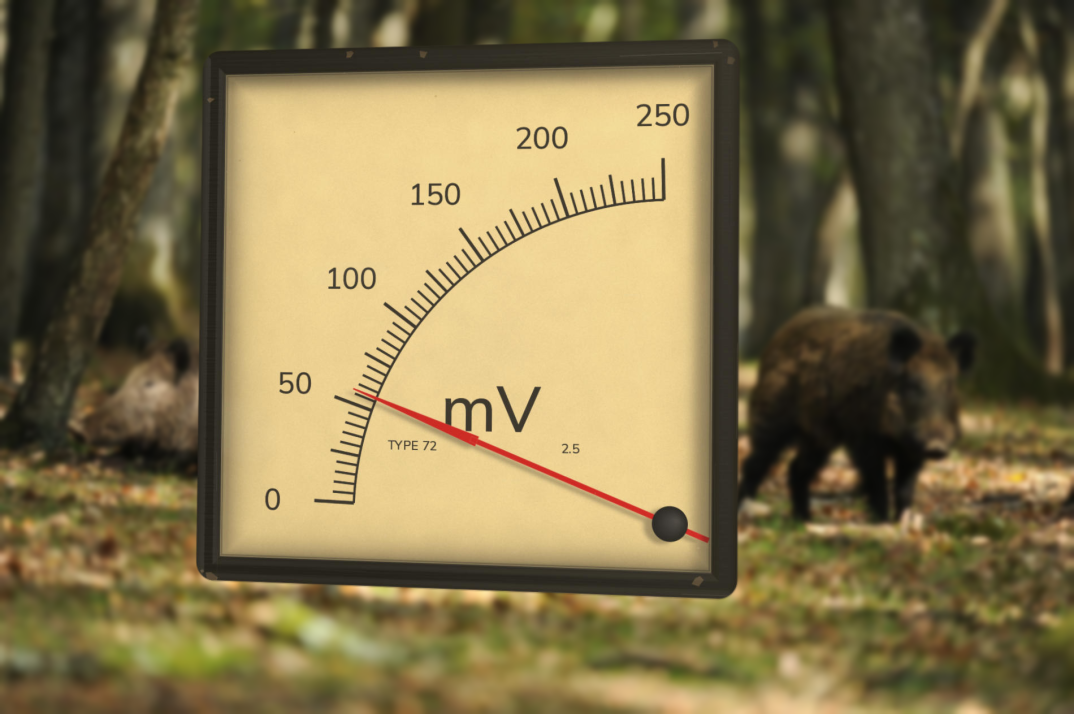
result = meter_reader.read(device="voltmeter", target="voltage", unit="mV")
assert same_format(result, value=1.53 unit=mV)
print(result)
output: value=57.5 unit=mV
